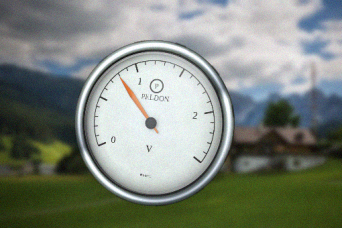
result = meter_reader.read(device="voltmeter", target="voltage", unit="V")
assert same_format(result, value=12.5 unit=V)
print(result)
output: value=0.8 unit=V
